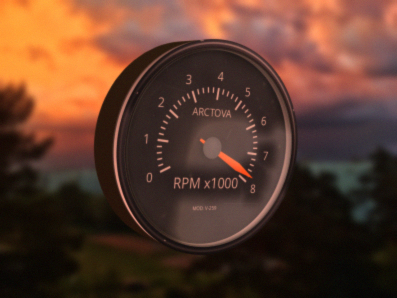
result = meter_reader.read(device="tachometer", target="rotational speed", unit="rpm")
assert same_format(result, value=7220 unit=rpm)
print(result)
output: value=7800 unit=rpm
